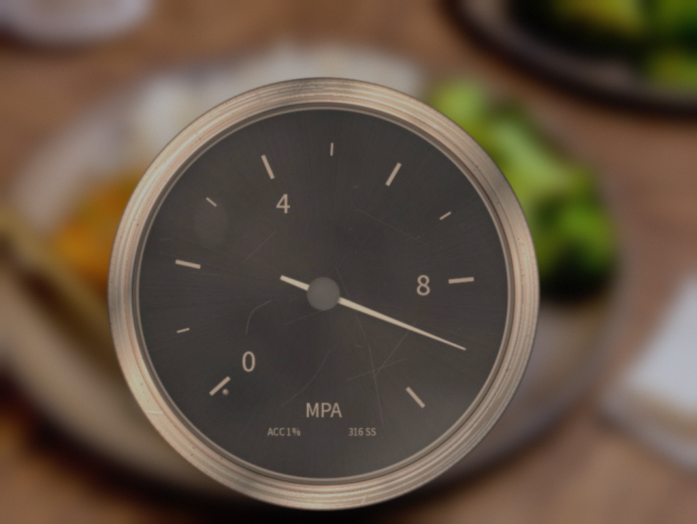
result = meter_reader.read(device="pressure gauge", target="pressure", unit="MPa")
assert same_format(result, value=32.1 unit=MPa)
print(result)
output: value=9 unit=MPa
